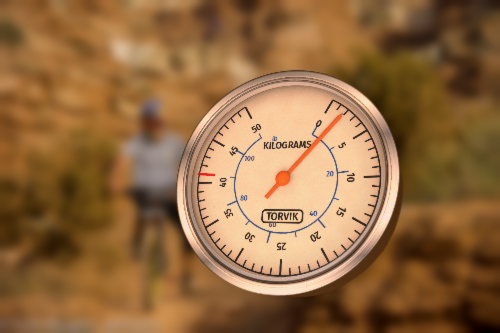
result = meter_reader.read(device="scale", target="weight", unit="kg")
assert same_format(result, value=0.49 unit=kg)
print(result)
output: value=2 unit=kg
